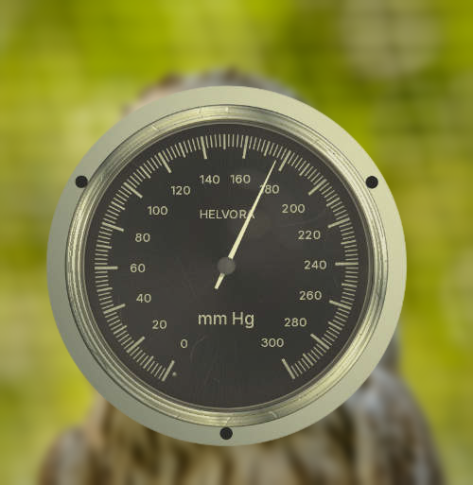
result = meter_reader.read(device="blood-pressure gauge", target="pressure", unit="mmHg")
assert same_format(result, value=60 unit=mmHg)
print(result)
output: value=176 unit=mmHg
